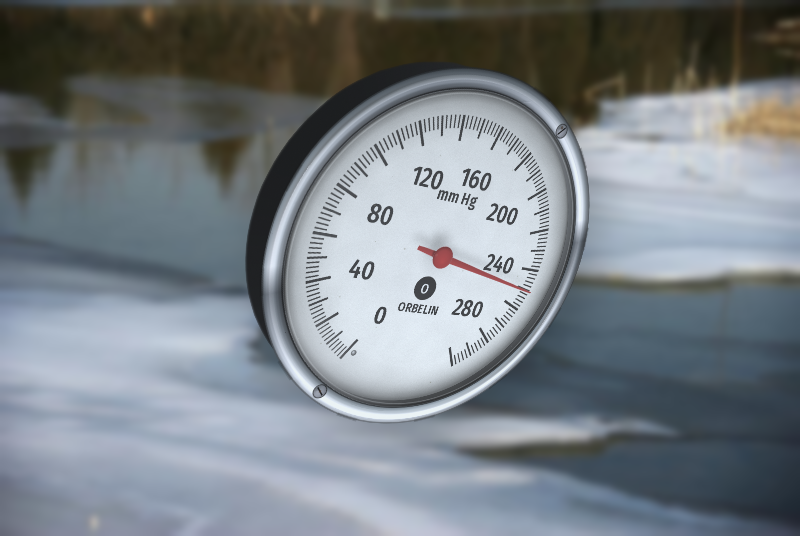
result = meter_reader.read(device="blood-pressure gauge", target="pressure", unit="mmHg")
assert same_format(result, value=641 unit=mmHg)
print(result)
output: value=250 unit=mmHg
